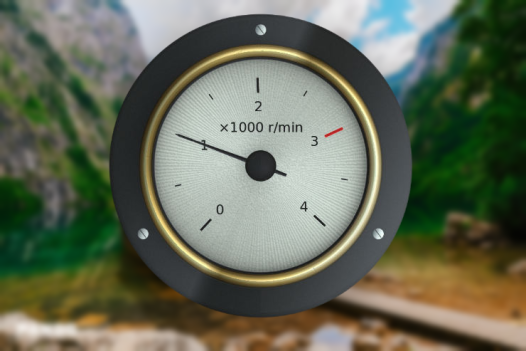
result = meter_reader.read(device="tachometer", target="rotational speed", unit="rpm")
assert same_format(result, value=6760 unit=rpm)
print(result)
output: value=1000 unit=rpm
